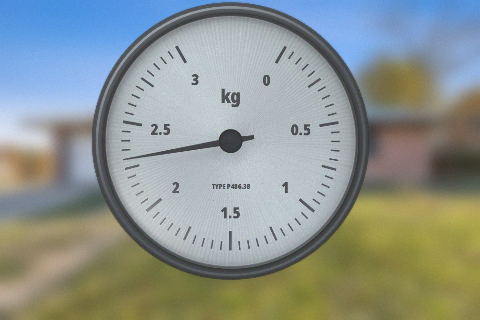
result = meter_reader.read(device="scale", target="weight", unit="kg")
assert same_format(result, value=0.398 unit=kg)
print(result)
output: value=2.3 unit=kg
